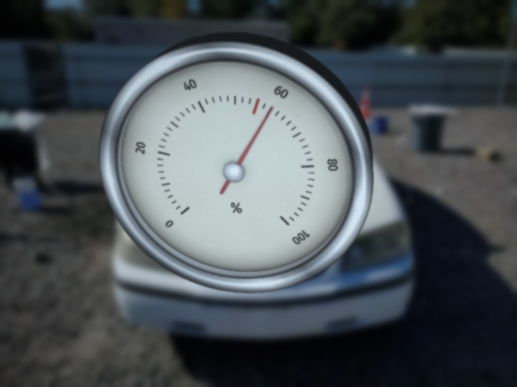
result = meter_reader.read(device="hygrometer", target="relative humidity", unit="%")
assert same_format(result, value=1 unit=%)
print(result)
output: value=60 unit=%
